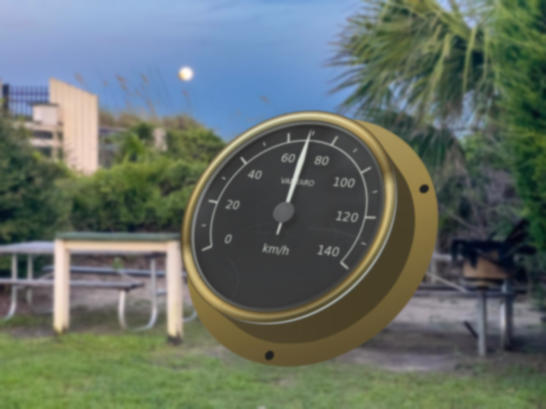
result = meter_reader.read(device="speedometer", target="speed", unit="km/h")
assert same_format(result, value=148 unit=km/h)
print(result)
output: value=70 unit=km/h
